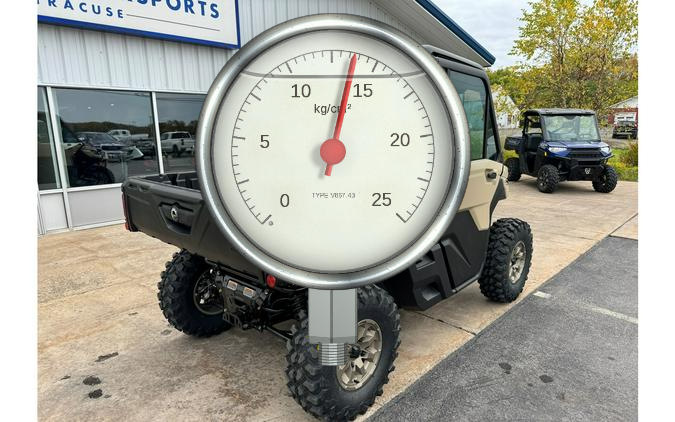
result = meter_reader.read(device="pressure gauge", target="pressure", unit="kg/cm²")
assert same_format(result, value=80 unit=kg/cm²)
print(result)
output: value=13.75 unit=kg/cm²
